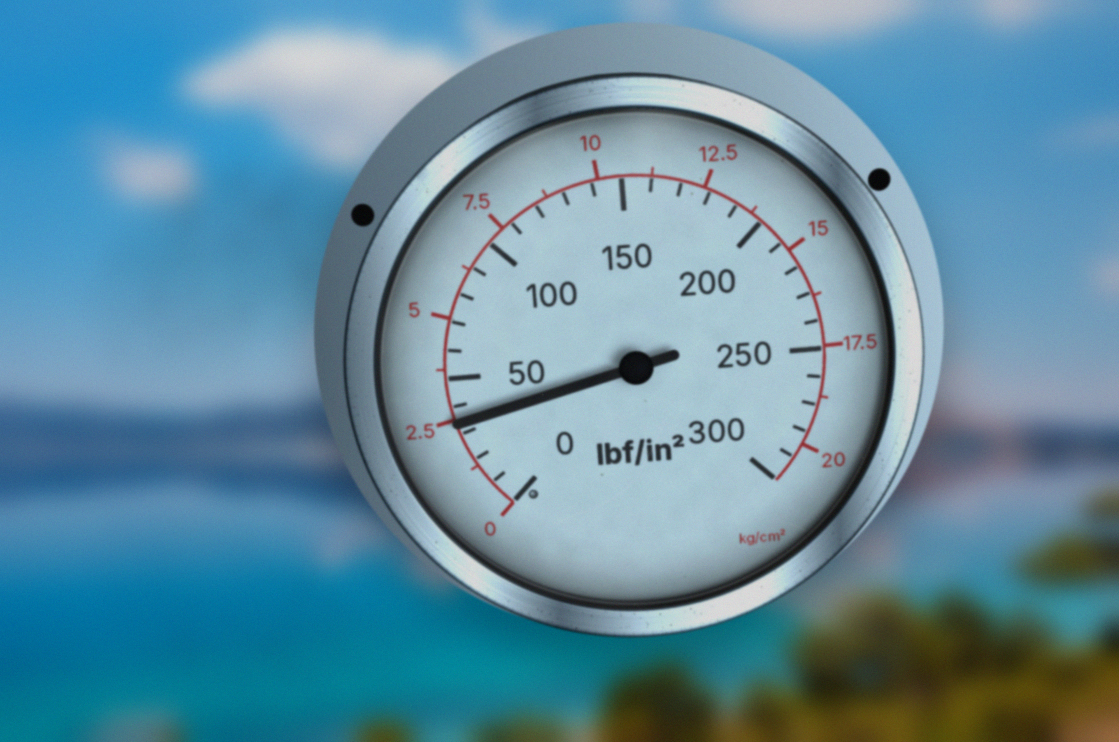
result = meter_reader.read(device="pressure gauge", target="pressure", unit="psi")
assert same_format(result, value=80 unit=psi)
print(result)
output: value=35 unit=psi
